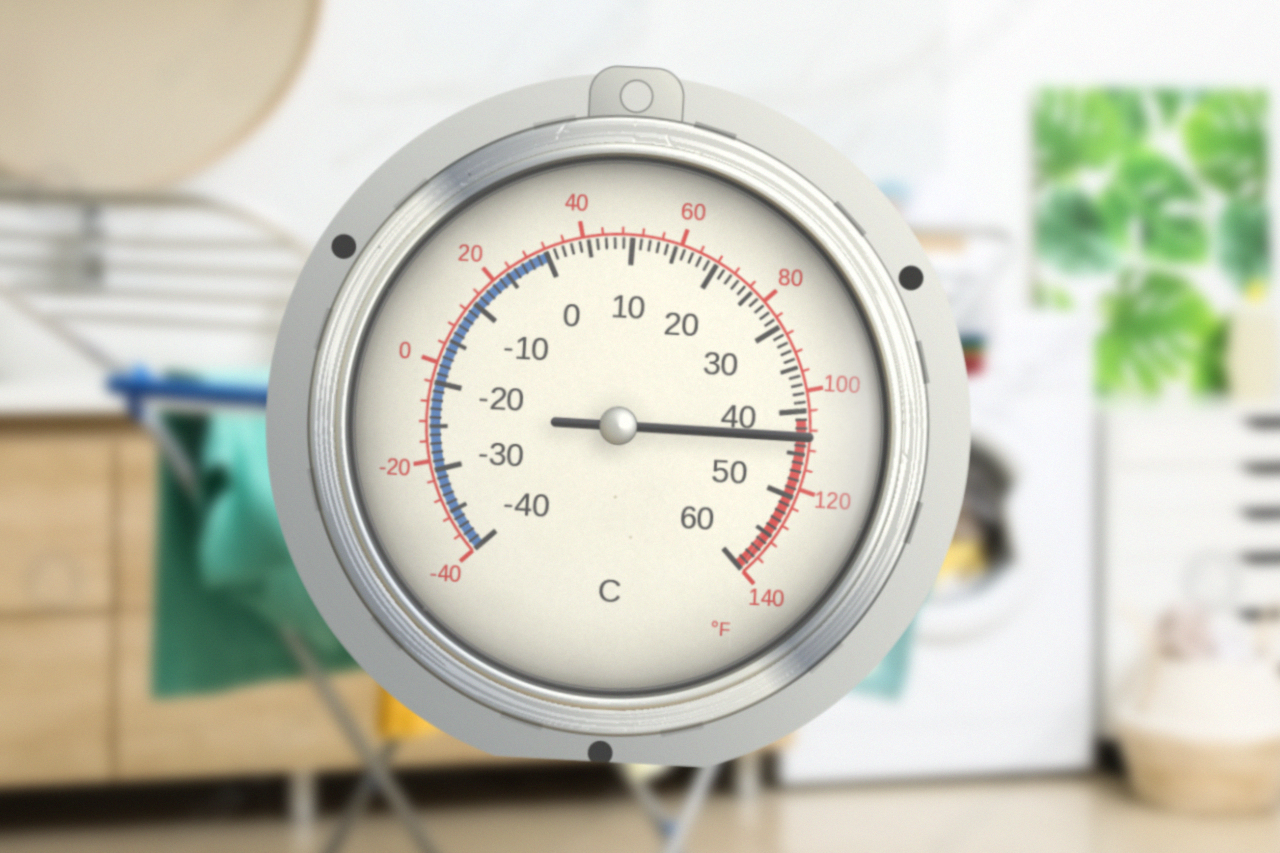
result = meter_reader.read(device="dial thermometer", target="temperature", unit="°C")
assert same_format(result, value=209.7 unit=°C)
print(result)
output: value=43 unit=°C
